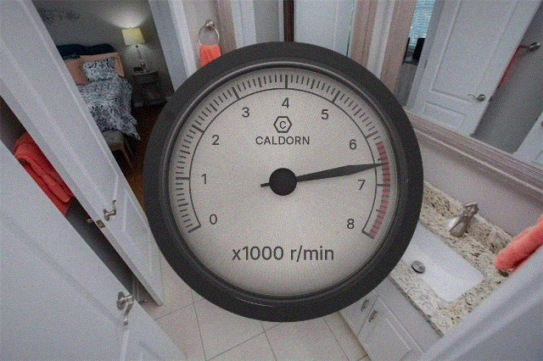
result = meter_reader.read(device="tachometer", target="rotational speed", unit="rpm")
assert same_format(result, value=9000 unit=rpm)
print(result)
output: value=6600 unit=rpm
